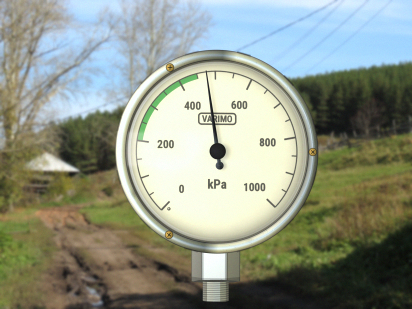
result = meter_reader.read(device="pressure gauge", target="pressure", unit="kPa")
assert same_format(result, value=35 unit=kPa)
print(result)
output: value=475 unit=kPa
